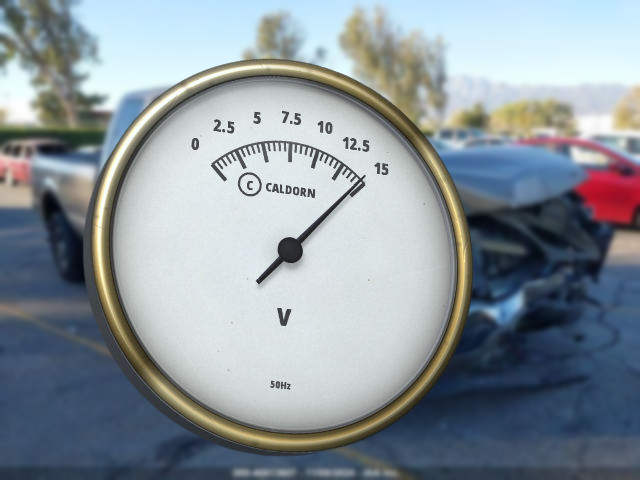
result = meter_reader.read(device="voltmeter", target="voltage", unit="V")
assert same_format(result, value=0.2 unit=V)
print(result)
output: value=14.5 unit=V
